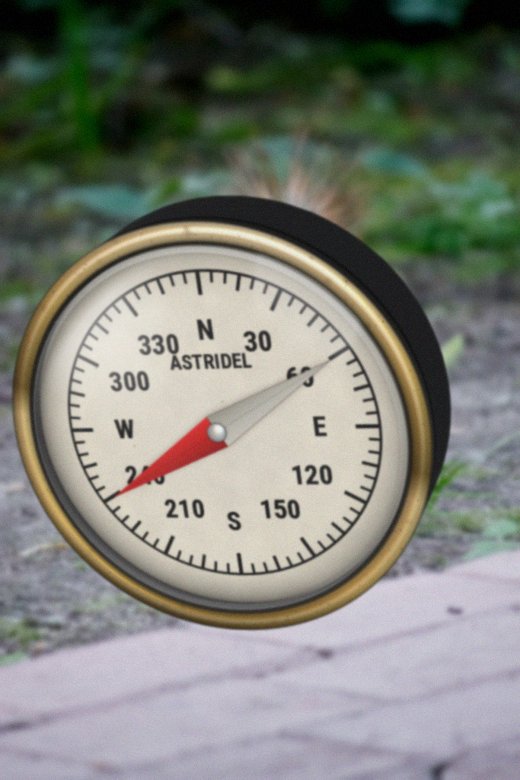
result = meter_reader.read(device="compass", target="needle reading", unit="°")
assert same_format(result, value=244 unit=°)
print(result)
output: value=240 unit=°
